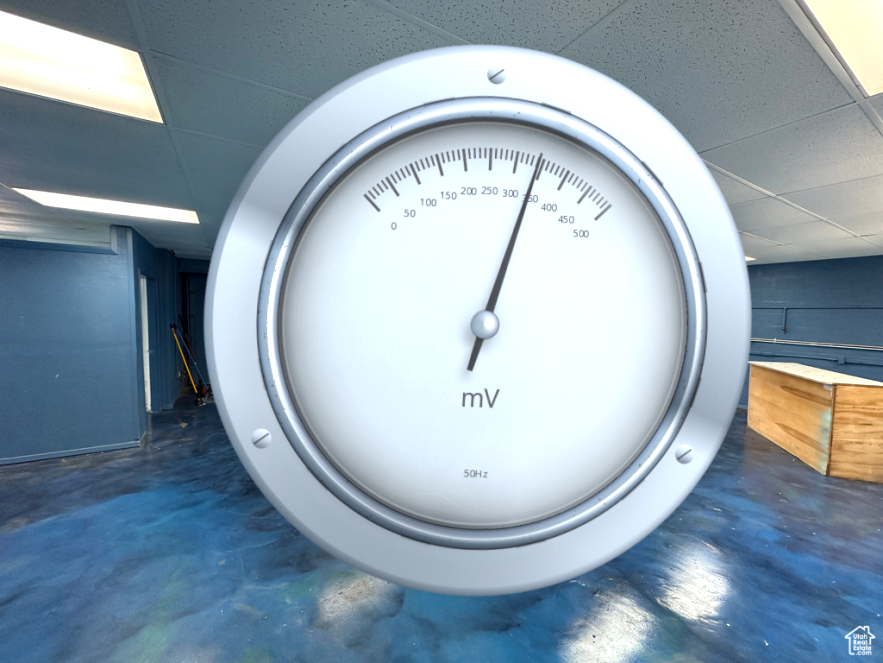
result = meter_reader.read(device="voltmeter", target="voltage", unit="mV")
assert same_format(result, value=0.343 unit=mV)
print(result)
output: value=340 unit=mV
